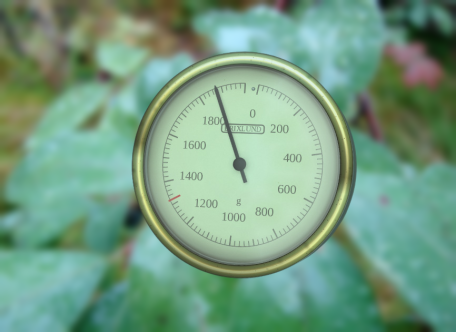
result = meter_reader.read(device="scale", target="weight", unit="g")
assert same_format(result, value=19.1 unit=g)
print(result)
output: value=1880 unit=g
